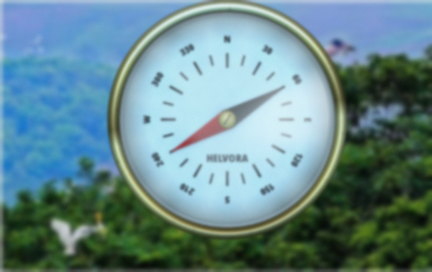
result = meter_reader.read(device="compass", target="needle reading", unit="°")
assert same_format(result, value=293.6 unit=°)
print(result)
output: value=240 unit=°
